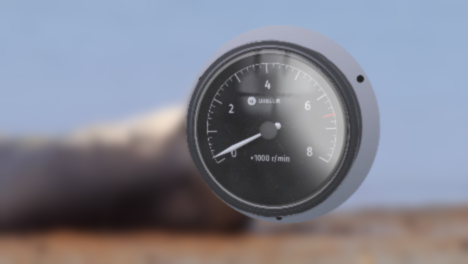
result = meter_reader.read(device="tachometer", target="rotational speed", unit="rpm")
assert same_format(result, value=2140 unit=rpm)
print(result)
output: value=200 unit=rpm
